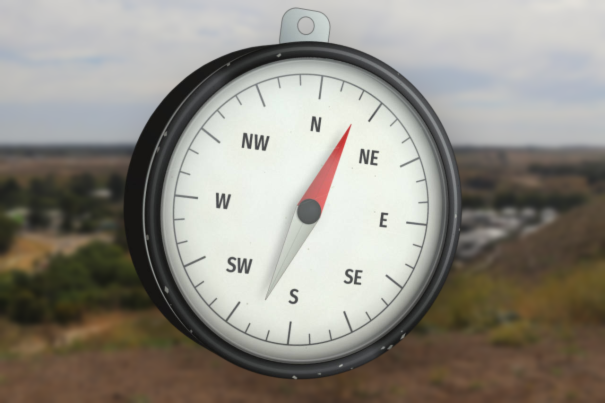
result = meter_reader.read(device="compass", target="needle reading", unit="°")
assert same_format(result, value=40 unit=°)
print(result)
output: value=20 unit=°
